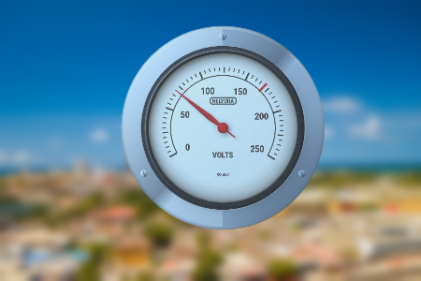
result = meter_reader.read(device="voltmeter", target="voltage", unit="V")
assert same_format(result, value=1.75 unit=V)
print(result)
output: value=70 unit=V
